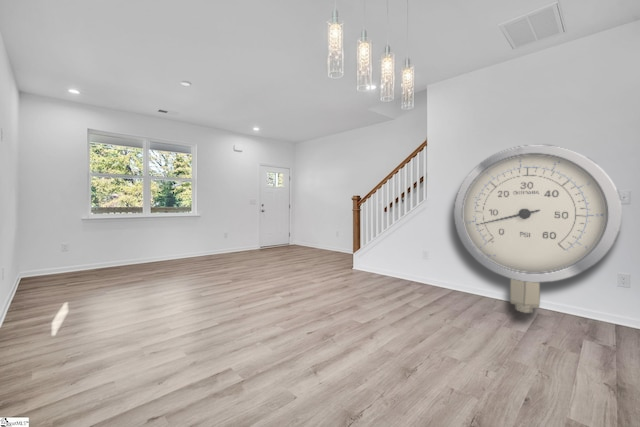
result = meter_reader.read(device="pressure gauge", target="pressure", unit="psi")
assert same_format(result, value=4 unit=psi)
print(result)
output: value=6 unit=psi
